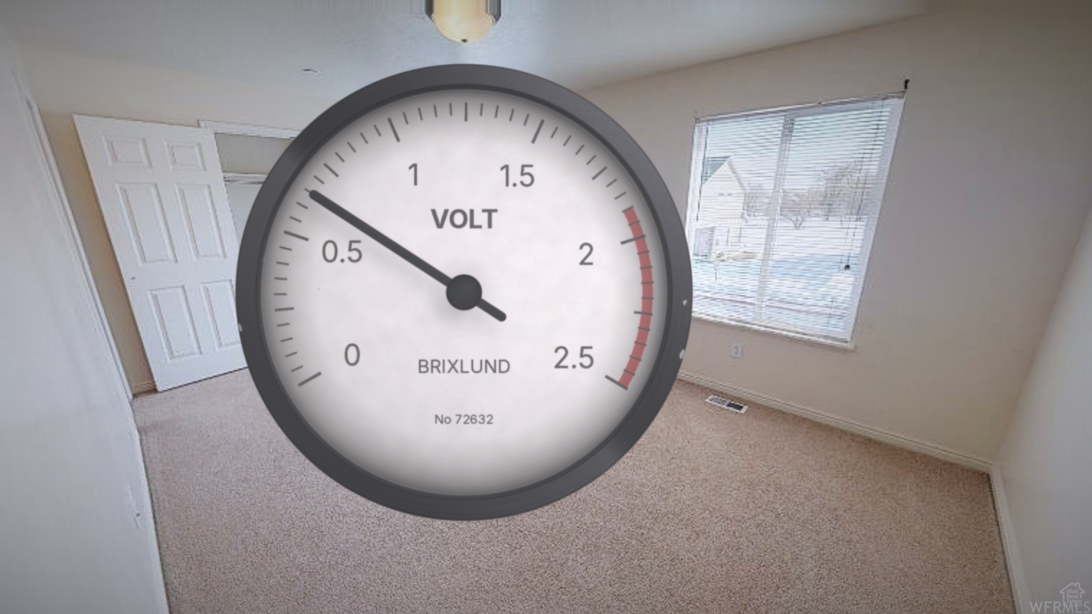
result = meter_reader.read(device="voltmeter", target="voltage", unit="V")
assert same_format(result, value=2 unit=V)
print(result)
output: value=0.65 unit=V
